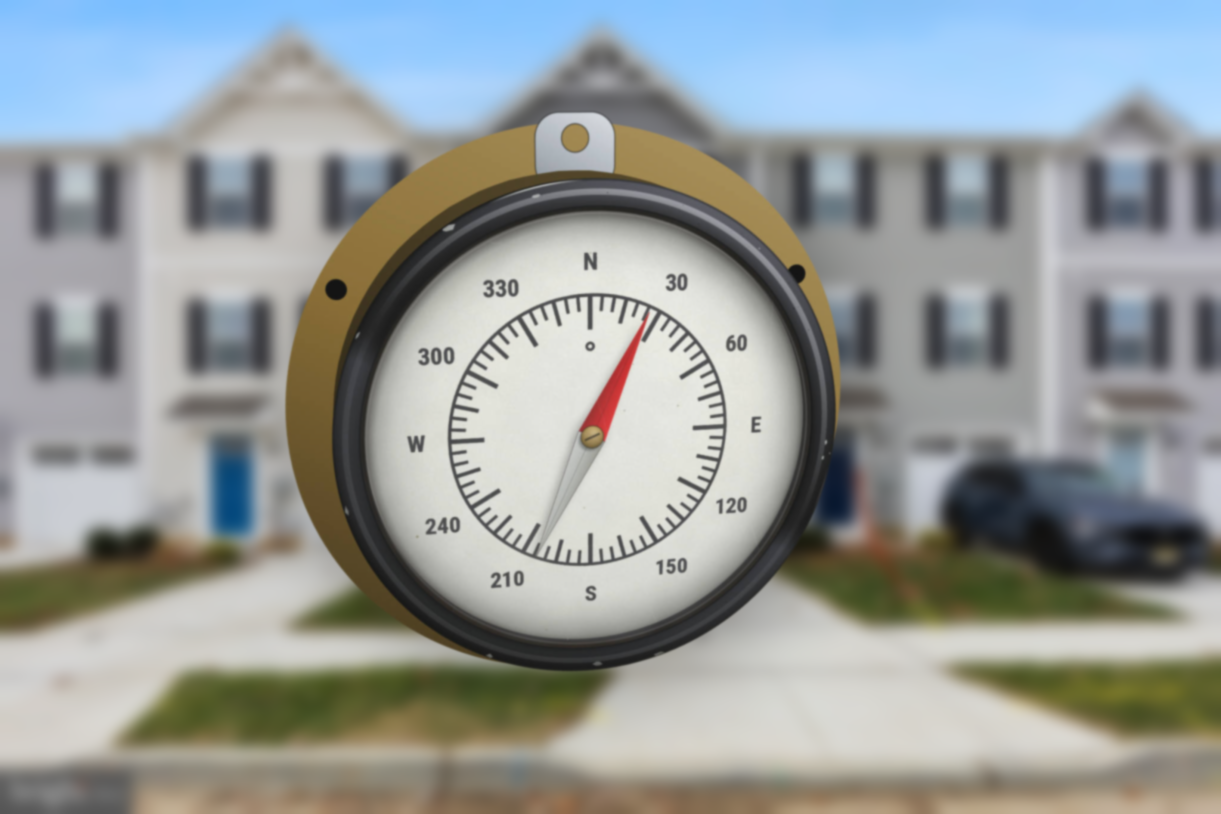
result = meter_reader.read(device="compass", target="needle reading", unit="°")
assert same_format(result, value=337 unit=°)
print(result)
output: value=25 unit=°
